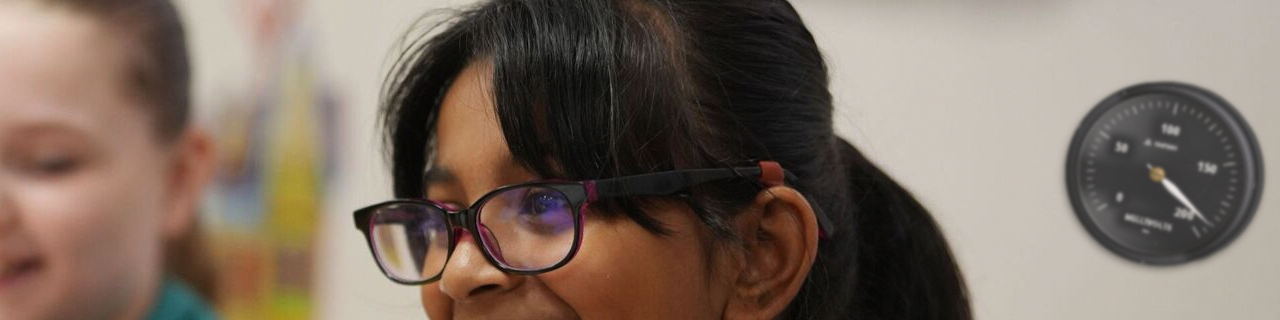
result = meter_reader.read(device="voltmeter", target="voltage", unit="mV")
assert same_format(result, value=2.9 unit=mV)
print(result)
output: value=190 unit=mV
